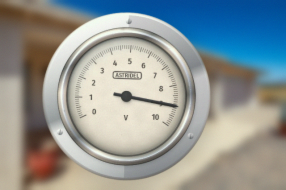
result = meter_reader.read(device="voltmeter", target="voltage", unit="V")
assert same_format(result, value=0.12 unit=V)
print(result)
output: value=9 unit=V
